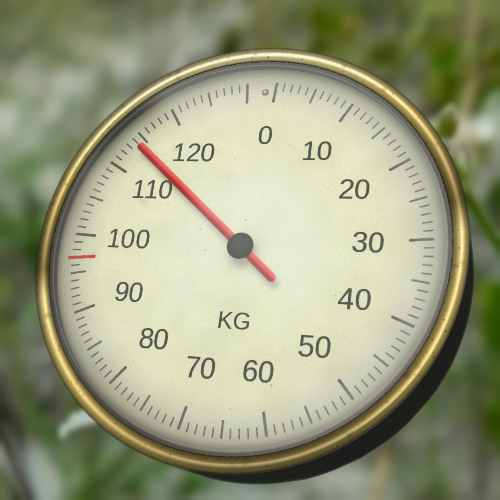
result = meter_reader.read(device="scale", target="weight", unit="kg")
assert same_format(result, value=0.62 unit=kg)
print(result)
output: value=114 unit=kg
